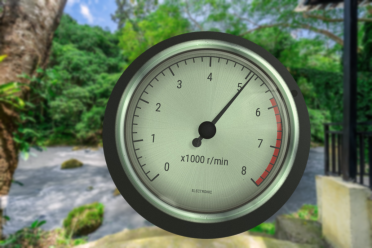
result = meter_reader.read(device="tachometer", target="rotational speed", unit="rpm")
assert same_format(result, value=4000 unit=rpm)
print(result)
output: value=5100 unit=rpm
